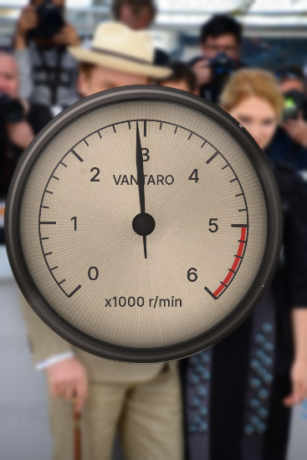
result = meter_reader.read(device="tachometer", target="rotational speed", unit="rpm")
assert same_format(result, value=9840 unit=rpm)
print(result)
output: value=2900 unit=rpm
